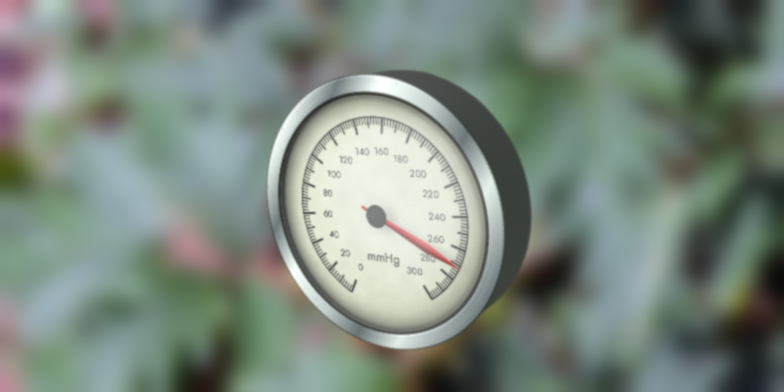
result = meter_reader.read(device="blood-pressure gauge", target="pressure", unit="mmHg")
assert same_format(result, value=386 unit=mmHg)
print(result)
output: value=270 unit=mmHg
